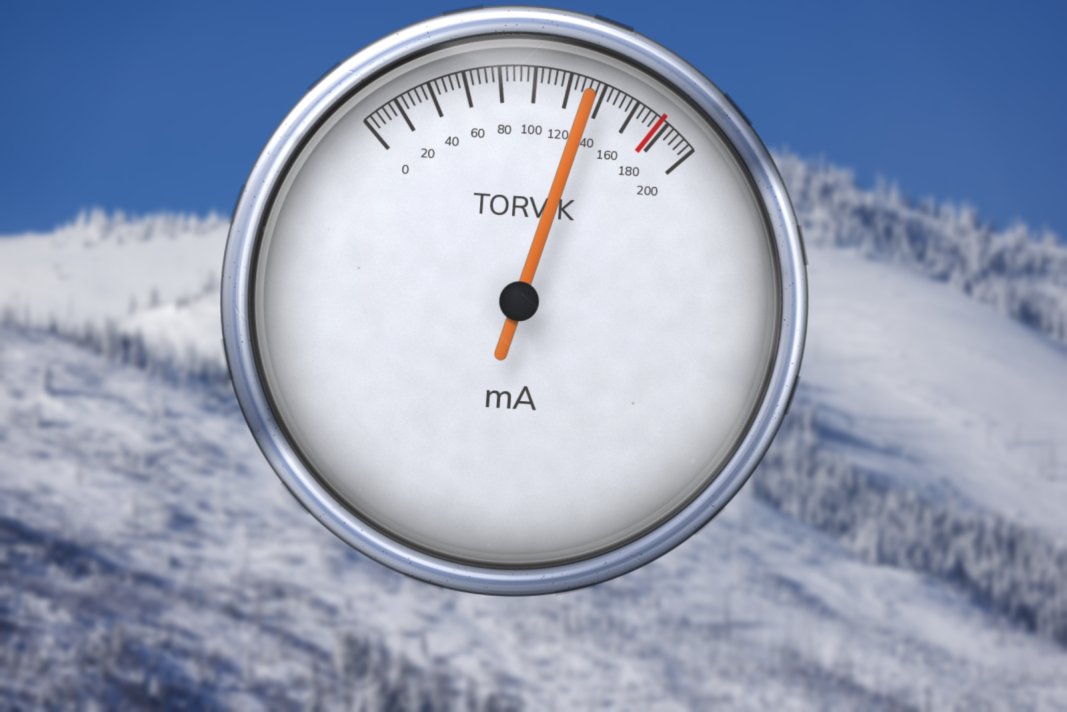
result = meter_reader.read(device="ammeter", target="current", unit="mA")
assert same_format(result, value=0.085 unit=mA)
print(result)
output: value=132 unit=mA
